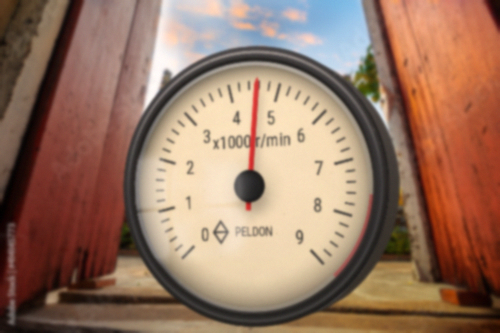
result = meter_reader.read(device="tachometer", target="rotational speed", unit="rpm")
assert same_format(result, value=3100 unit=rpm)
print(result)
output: value=4600 unit=rpm
